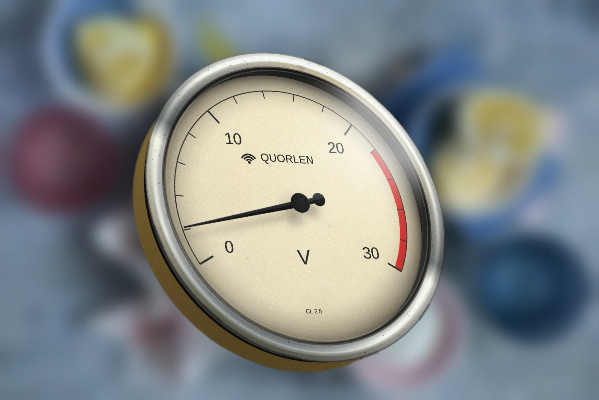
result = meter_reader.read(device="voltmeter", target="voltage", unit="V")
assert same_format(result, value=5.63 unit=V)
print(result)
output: value=2 unit=V
